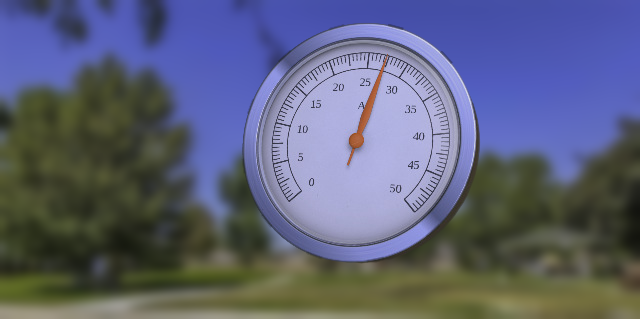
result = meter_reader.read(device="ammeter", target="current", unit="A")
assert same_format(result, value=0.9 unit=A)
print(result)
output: value=27.5 unit=A
